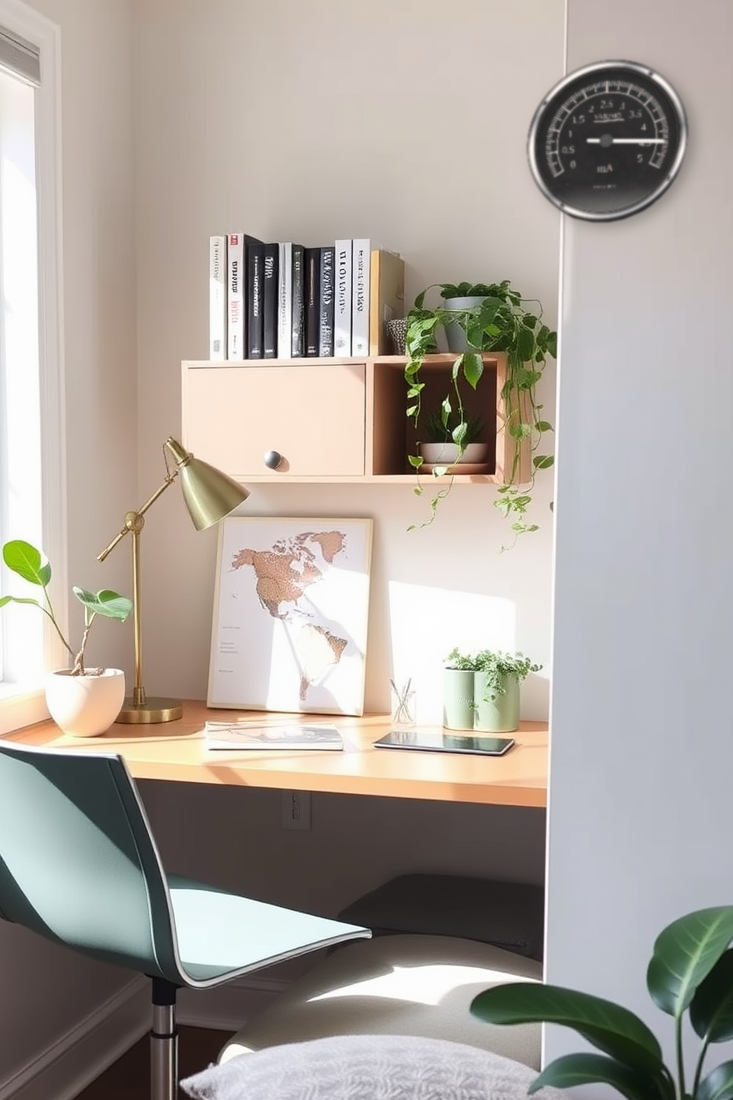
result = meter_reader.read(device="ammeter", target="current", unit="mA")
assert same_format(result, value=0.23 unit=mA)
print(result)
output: value=4.5 unit=mA
